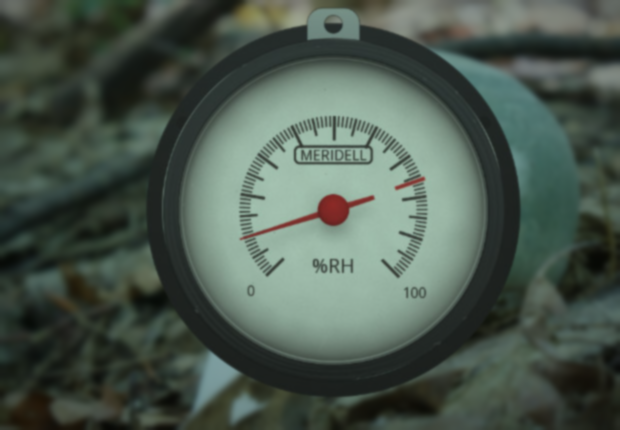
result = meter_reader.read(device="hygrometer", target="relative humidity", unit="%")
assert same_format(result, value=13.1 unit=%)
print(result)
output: value=10 unit=%
